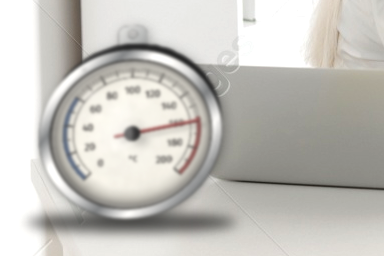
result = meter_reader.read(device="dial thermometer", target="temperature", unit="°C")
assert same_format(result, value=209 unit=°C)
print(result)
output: value=160 unit=°C
